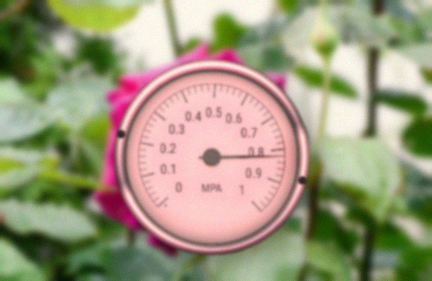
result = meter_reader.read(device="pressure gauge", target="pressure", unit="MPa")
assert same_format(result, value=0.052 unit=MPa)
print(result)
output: value=0.82 unit=MPa
